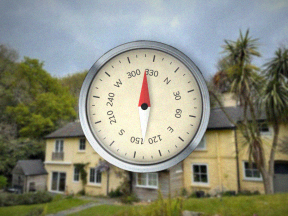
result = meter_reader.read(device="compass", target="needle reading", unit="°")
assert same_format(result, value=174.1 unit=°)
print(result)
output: value=320 unit=°
